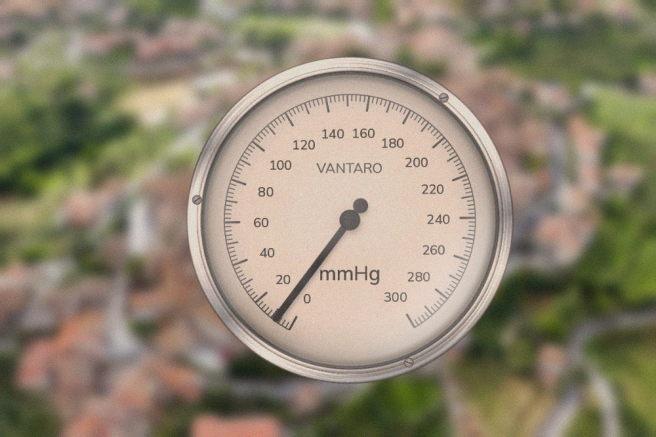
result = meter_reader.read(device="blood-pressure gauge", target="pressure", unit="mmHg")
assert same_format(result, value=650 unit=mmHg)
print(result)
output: value=8 unit=mmHg
